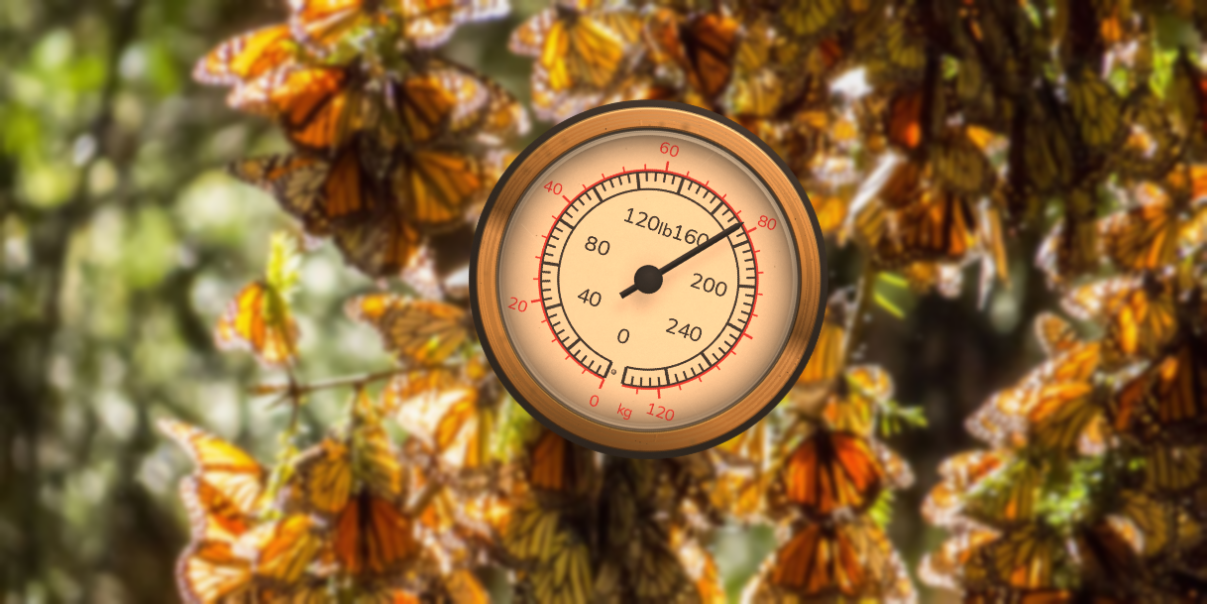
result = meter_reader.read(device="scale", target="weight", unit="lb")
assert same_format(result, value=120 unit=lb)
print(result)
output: value=172 unit=lb
